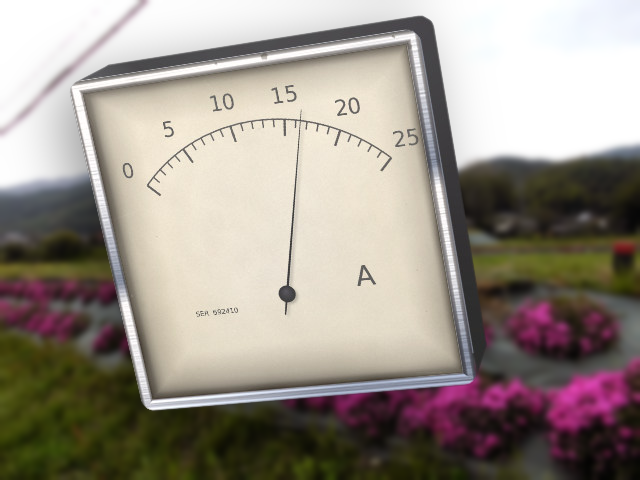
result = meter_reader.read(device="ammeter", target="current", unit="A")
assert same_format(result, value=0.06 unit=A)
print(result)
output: value=16.5 unit=A
